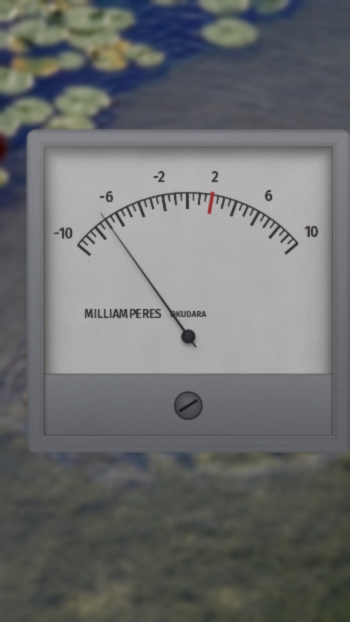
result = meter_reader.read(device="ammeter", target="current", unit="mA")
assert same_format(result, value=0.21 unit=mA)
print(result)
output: value=-7 unit=mA
